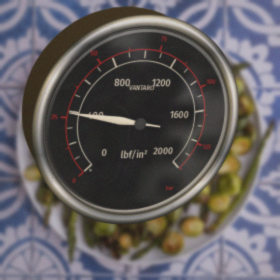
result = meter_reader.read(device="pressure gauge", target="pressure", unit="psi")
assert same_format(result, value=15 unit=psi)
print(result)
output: value=400 unit=psi
